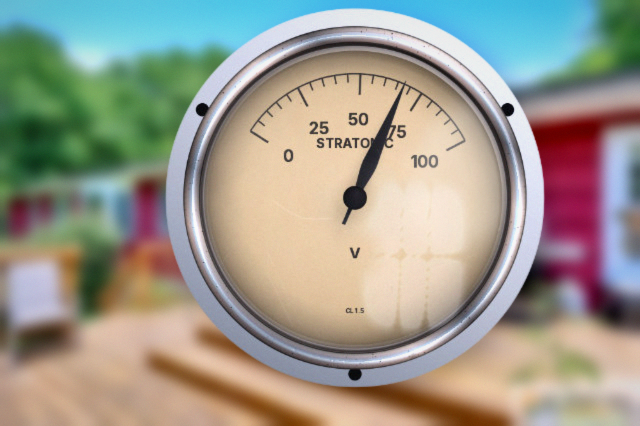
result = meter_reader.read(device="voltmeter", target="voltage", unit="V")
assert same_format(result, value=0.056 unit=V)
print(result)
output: value=67.5 unit=V
